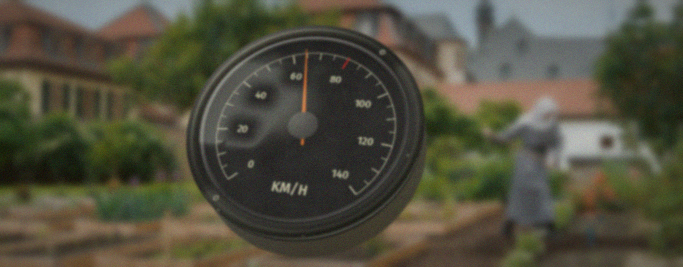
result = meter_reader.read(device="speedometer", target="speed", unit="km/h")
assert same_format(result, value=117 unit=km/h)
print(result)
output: value=65 unit=km/h
